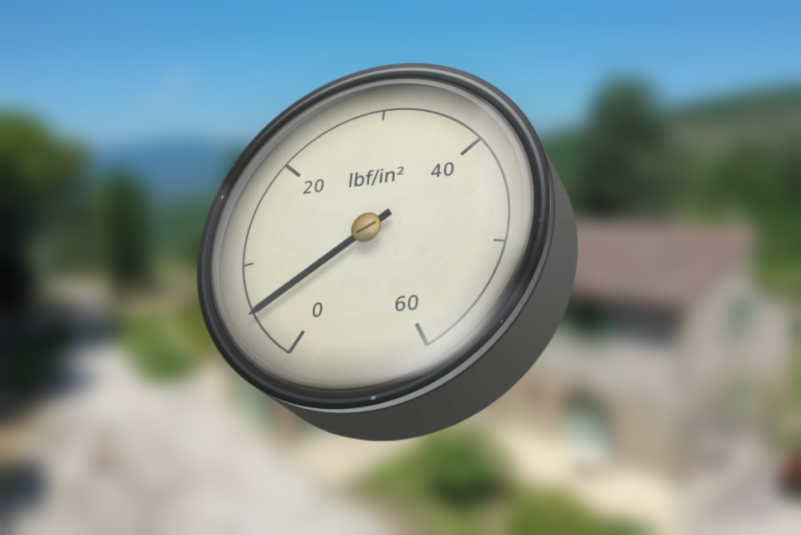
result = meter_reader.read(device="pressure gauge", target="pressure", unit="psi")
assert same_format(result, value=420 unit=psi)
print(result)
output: value=5 unit=psi
